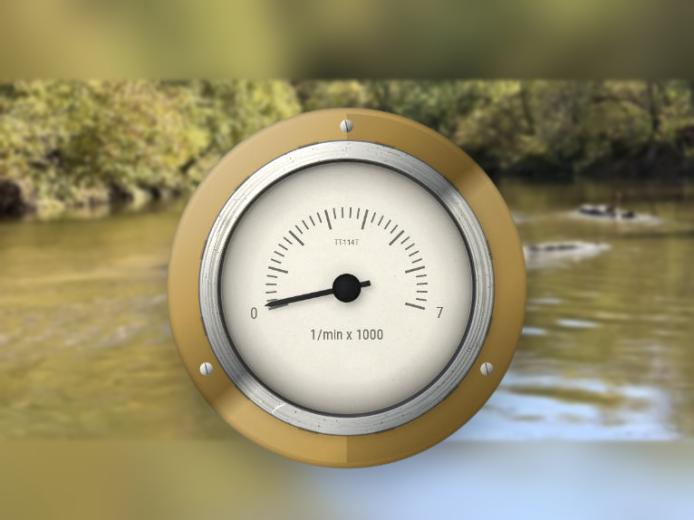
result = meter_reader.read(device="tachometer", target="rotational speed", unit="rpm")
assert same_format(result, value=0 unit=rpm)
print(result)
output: value=100 unit=rpm
